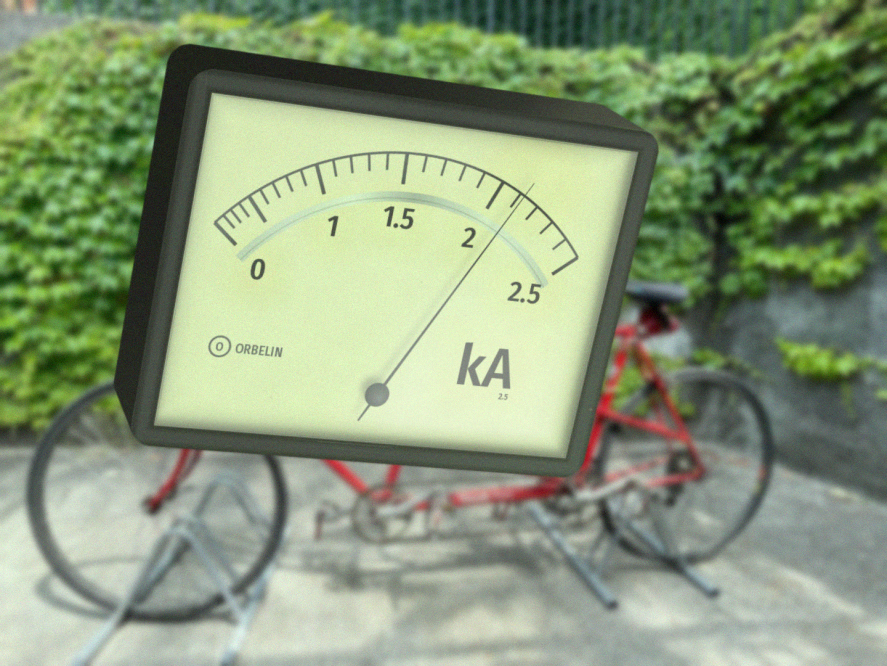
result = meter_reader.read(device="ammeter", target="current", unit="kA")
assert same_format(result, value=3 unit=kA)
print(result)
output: value=2.1 unit=kA
